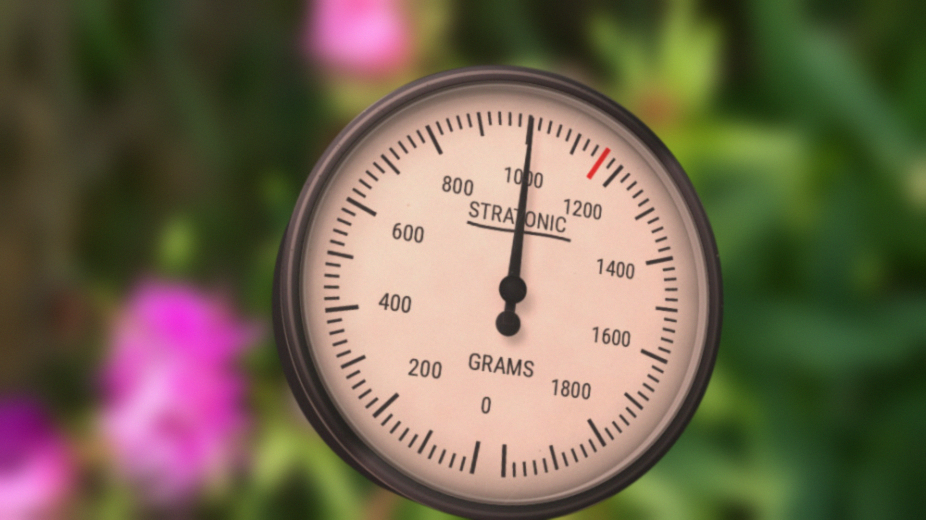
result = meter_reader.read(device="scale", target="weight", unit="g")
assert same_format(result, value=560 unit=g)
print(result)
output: value=1000 unit=g
